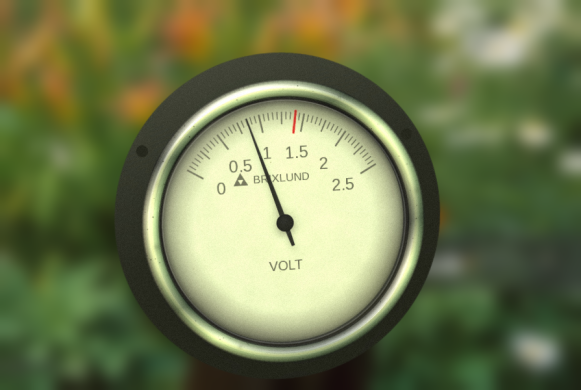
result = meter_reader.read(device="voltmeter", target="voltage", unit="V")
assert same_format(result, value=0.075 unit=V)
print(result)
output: value=0.85 unit=V
